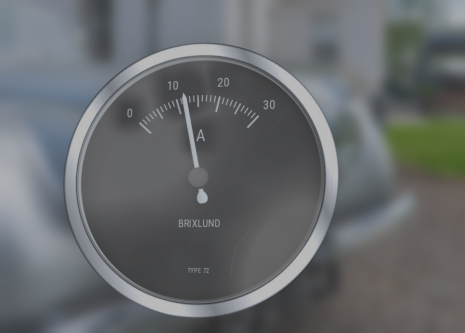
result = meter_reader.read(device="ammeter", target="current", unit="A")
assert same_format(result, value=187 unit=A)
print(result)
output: value=12 unit=A
